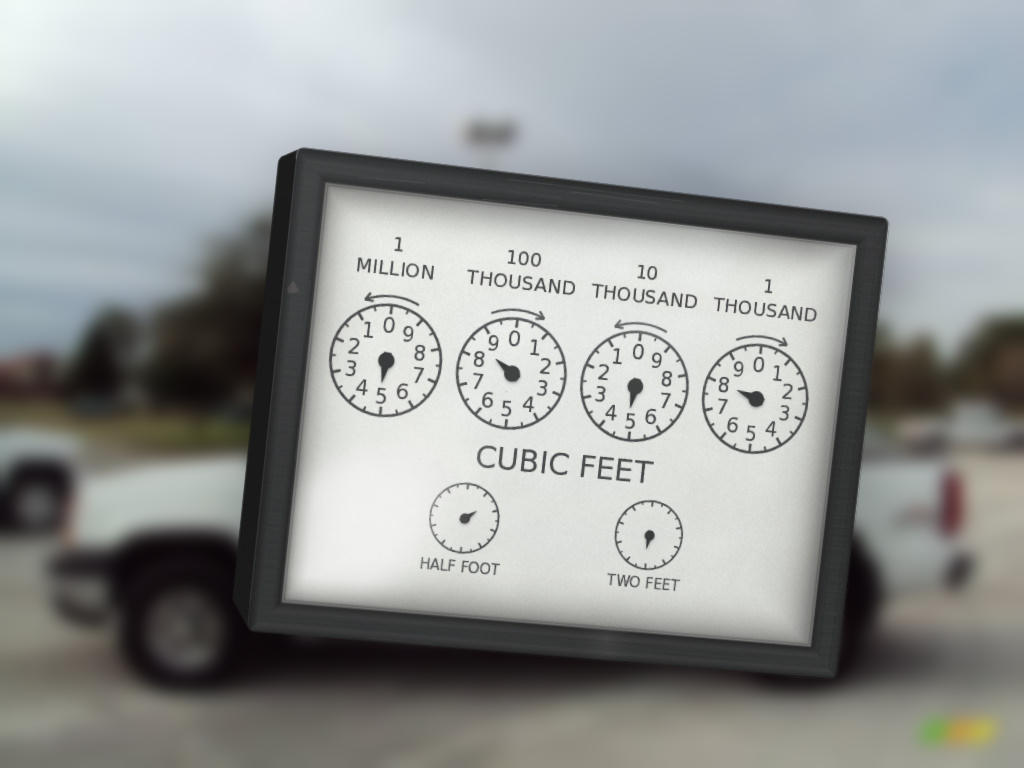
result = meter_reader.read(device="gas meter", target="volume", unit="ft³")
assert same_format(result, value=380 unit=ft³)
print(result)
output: value=484800 unit=ft³
